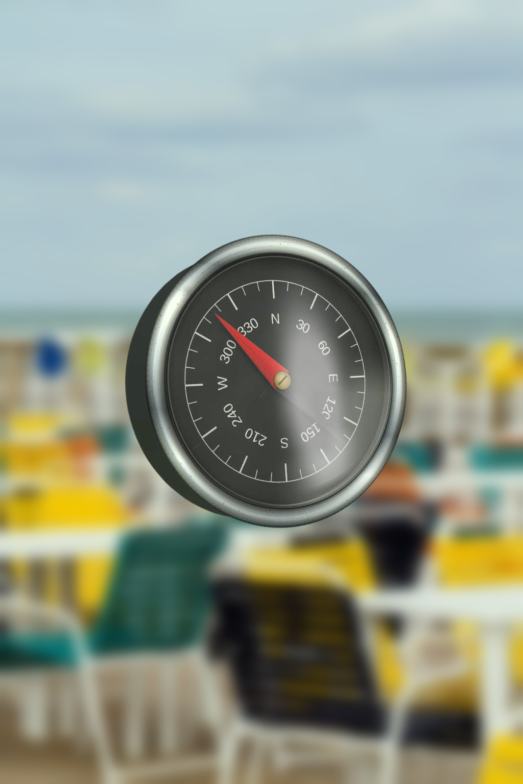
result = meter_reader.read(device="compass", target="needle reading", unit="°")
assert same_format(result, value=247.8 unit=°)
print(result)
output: value=315 unit=°
